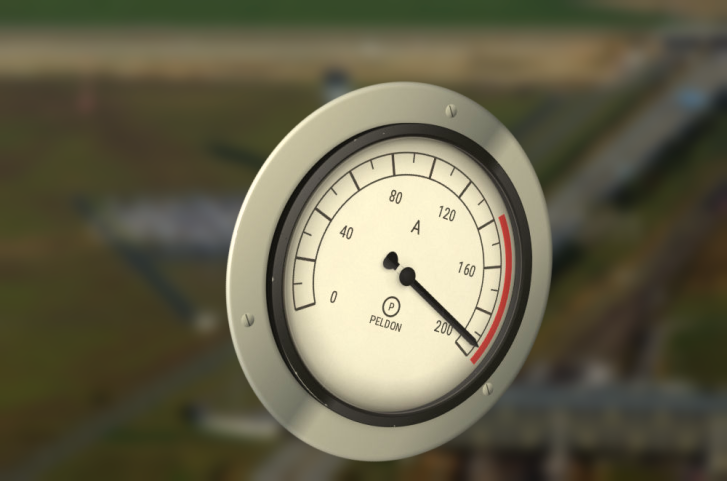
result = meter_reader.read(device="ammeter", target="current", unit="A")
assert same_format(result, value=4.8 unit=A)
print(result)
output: value=195 unit=A
